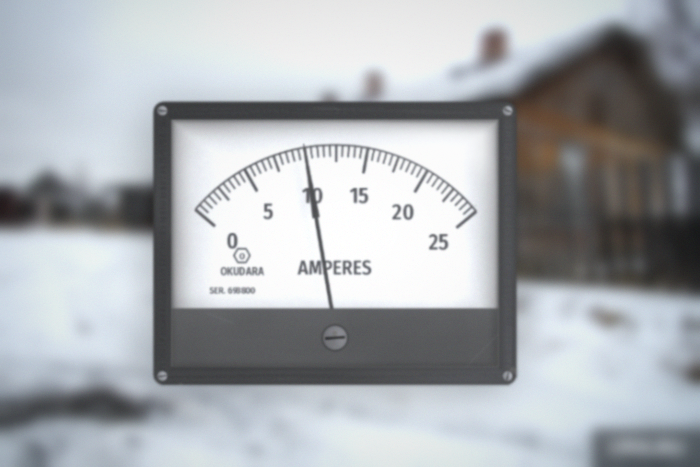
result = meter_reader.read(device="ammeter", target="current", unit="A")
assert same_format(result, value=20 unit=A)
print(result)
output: value=10 unit=A
